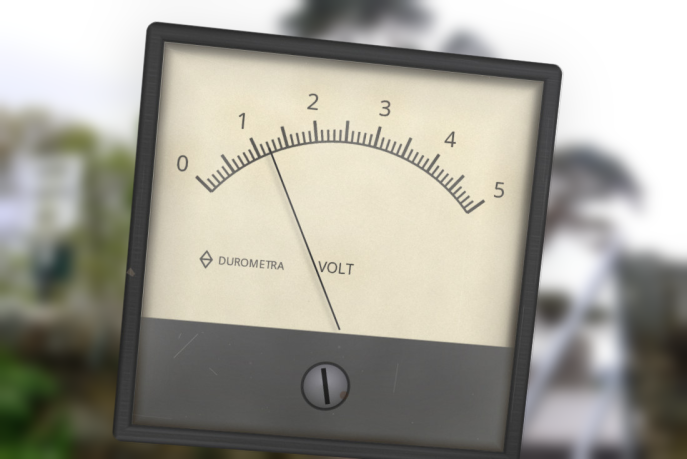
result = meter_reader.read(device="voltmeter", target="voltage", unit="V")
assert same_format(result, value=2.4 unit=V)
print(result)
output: value=1.2 unit=V
